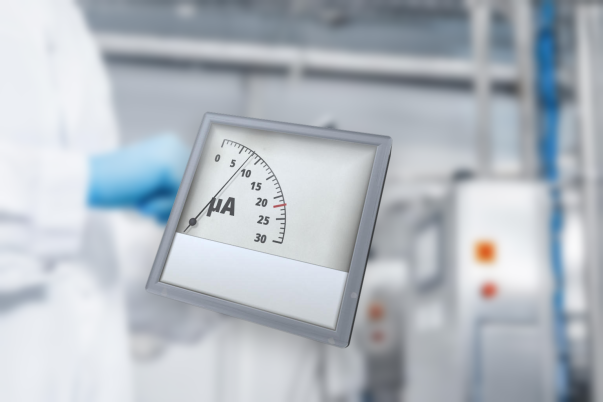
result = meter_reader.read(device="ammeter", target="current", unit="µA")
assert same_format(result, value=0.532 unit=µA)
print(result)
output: value=8 unit=µA
